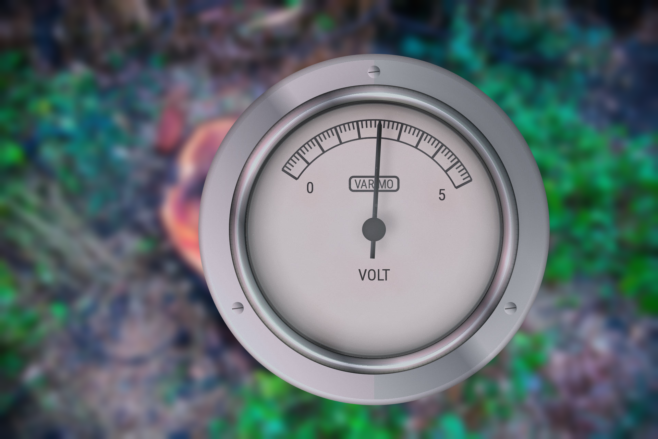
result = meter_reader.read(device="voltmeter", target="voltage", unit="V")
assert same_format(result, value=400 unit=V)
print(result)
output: value=2.5 unit=V
